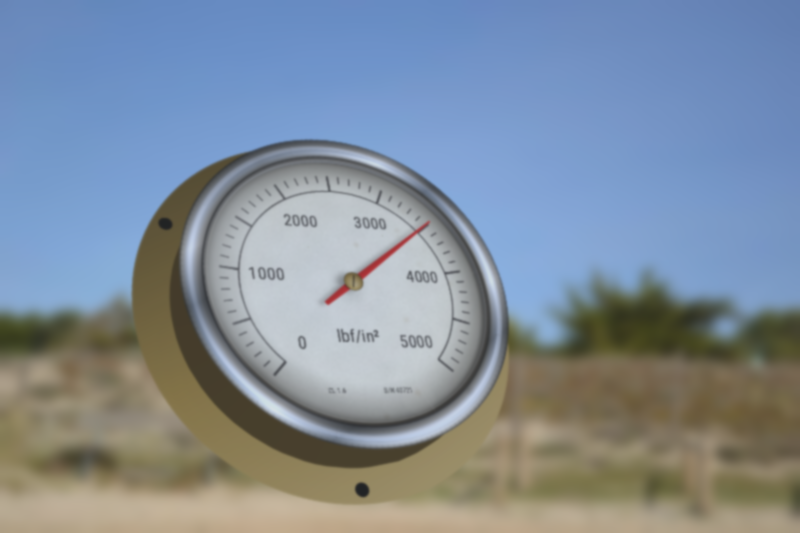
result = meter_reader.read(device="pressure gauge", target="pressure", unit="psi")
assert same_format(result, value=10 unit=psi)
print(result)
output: value=3500 unit=psi
